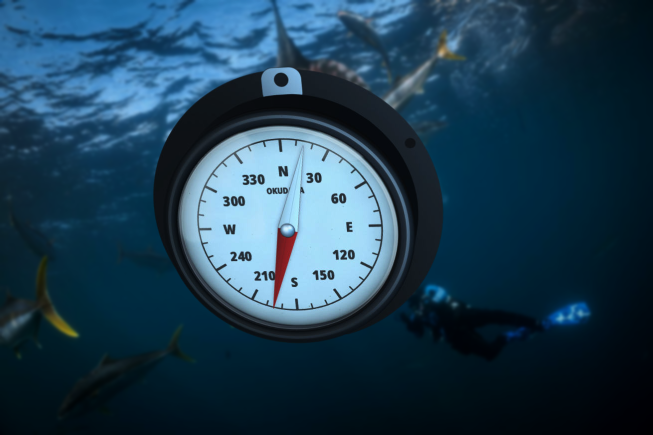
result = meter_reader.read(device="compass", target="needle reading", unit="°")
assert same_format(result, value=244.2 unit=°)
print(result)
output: value=195 unit=°
